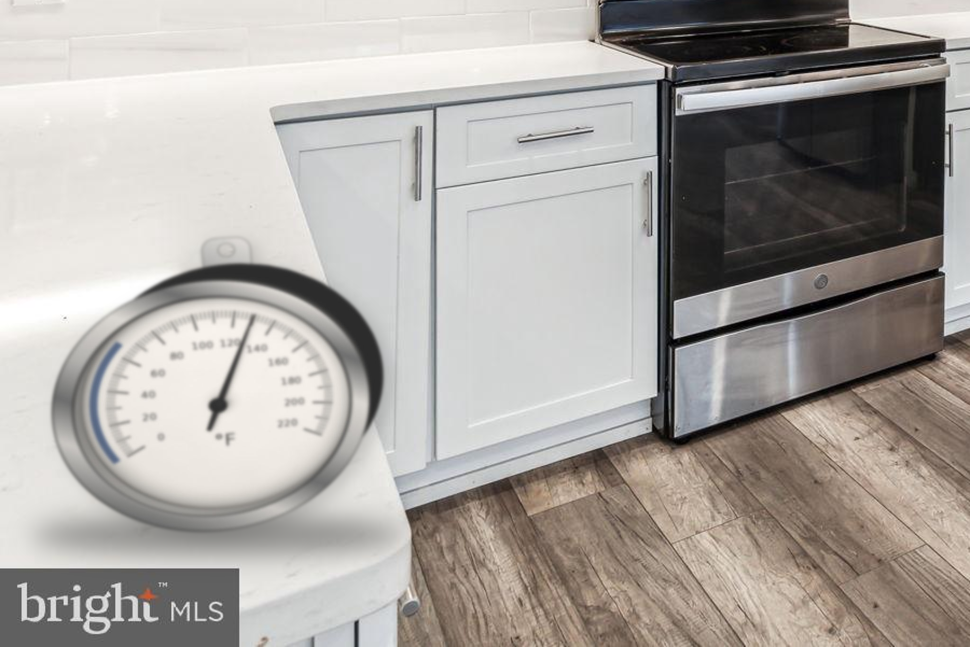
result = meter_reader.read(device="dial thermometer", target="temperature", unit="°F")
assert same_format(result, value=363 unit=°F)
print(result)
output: value=130 unit=°F
